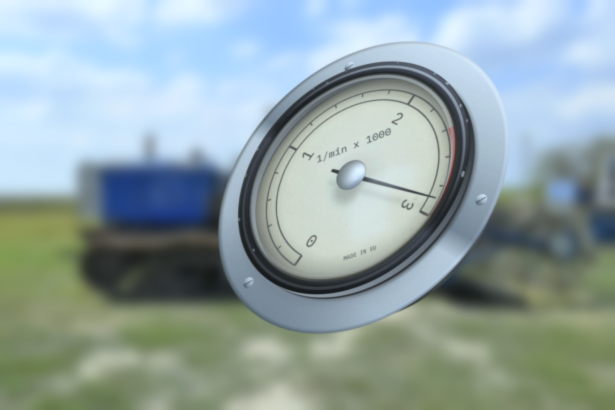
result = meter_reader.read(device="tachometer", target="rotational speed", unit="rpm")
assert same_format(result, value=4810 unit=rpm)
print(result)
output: value=2900 unit=rpm
